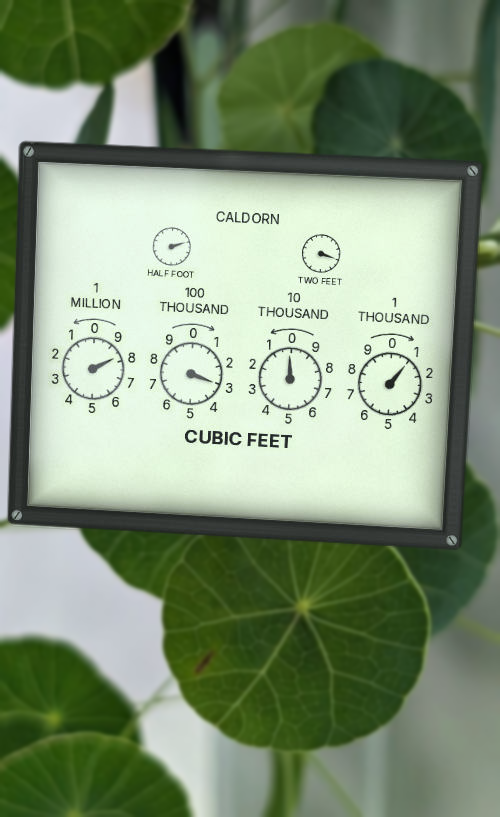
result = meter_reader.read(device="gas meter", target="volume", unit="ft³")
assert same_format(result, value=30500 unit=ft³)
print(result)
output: value=830100 unit=ft³
